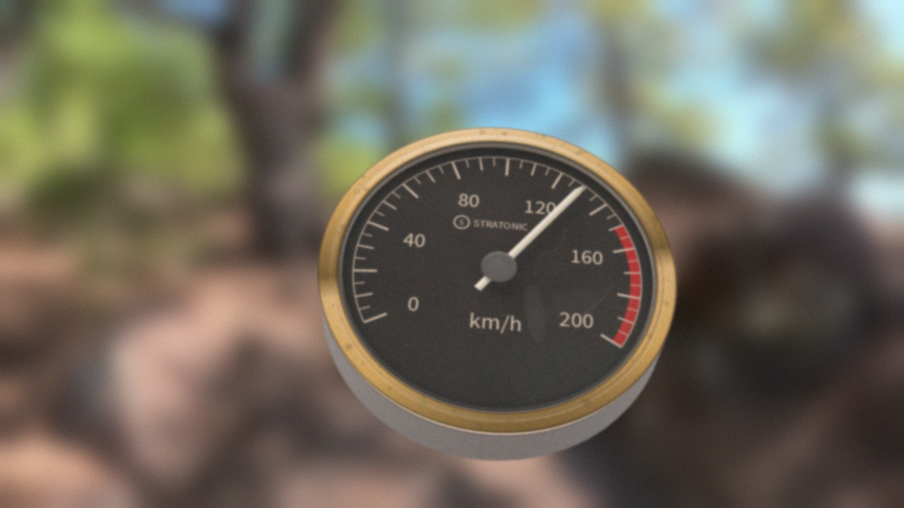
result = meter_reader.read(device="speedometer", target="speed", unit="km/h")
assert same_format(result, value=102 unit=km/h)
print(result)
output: value=130 unit=km/h
